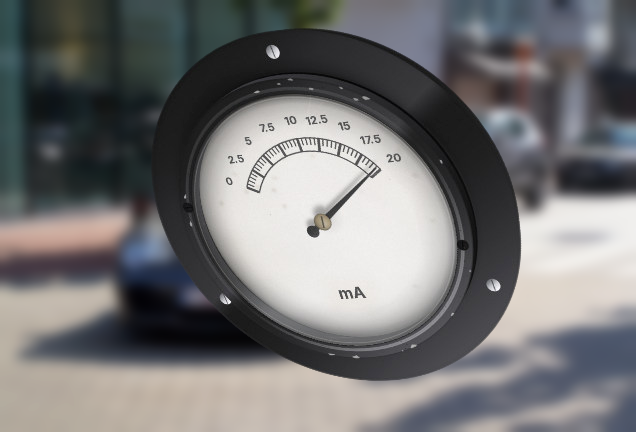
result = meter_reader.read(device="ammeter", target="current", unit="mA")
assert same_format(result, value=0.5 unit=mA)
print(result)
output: value=19.5 unit=mA
